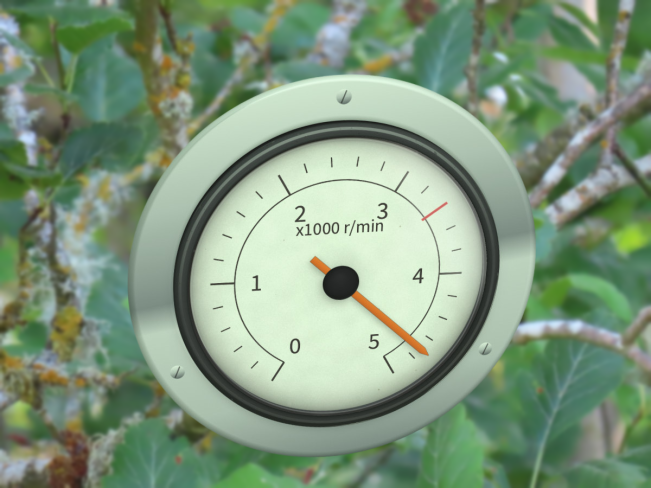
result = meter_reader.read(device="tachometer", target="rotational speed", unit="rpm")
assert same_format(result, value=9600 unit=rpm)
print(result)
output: value=4700 unit=rpm
